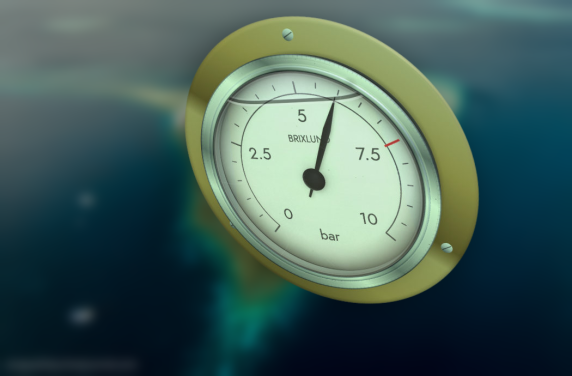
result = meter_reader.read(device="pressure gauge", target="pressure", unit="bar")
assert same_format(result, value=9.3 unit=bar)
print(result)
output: value=6 unit=bar
